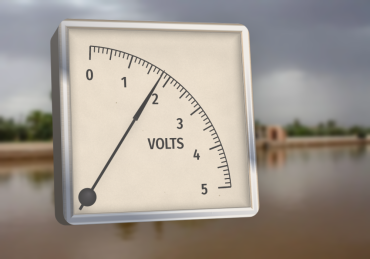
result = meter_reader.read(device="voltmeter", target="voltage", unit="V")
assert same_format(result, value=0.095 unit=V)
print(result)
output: value=1.8 unit=V
